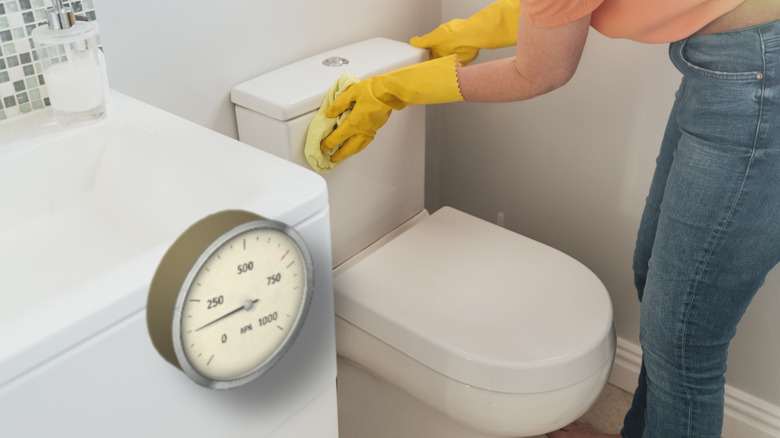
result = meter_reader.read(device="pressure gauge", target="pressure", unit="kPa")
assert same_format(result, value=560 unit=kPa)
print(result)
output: value=150 unit=kPa
